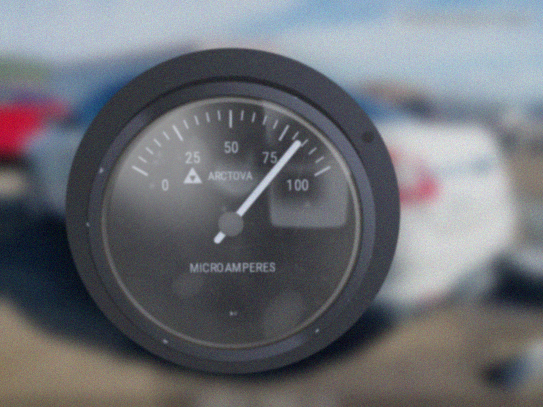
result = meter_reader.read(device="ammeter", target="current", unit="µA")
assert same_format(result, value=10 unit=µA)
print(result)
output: value=82.5 unit=µA
